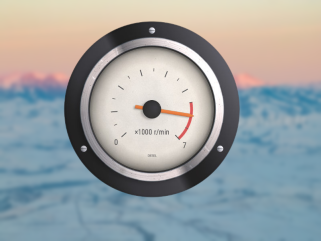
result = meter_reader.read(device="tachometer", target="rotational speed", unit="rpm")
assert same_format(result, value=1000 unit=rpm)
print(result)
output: value=6000 unit=rpm
